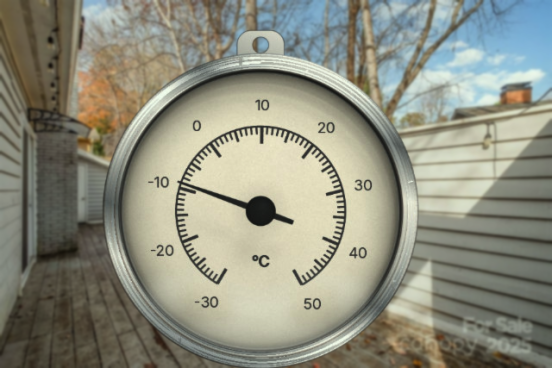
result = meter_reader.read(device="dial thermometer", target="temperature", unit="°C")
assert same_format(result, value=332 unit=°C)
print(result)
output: value=-9 unit=°C
